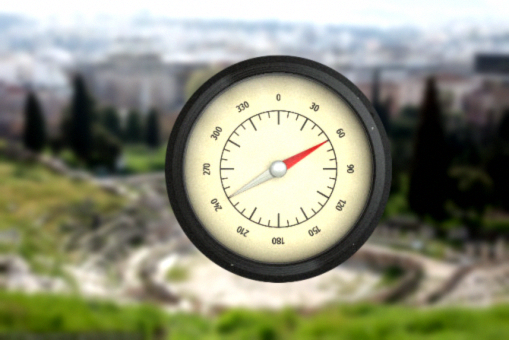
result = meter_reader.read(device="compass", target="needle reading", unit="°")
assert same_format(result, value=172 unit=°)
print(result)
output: value=60 unit=°
